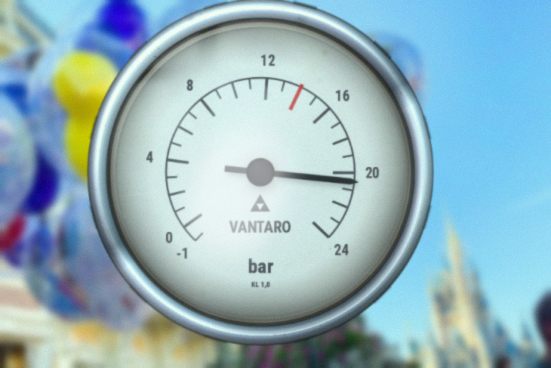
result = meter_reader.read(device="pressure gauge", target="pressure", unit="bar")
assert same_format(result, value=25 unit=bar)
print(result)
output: value=20.5 unit=bar
